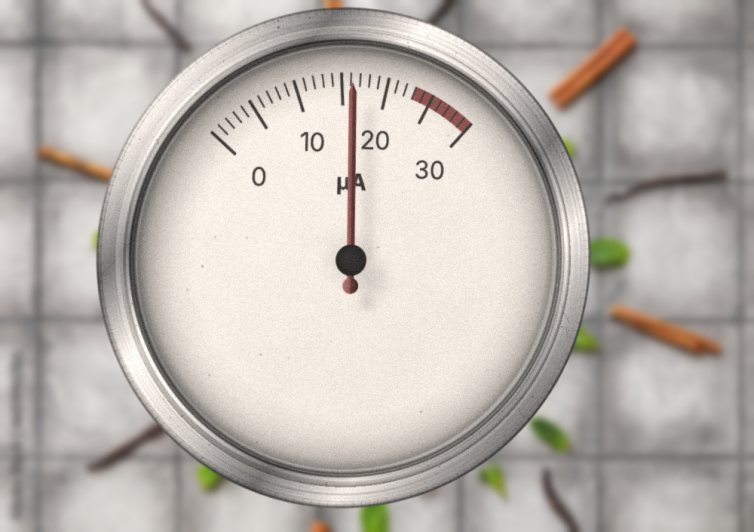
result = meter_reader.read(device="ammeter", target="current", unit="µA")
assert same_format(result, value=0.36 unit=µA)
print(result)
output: value=16 unit=µA
